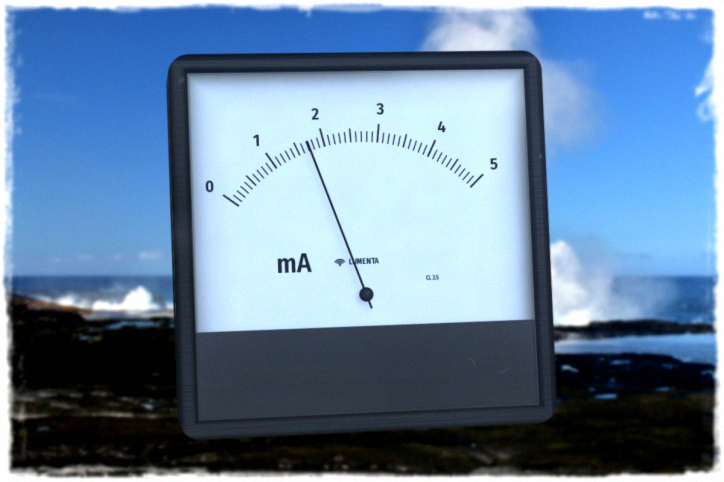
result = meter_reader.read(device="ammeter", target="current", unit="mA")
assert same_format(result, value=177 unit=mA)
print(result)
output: value=1.7 unit=mA
